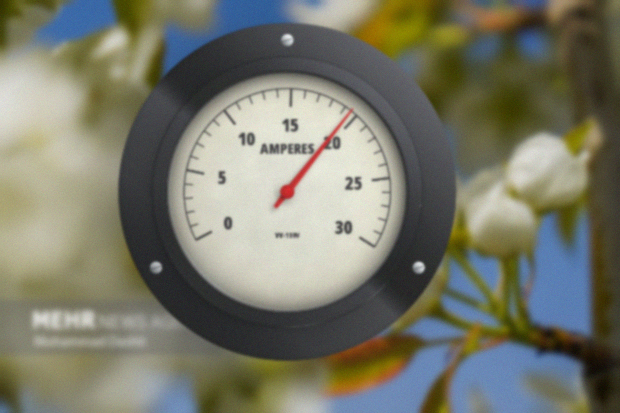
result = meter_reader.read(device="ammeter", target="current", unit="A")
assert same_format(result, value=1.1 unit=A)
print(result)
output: value=19.5 unit=A
